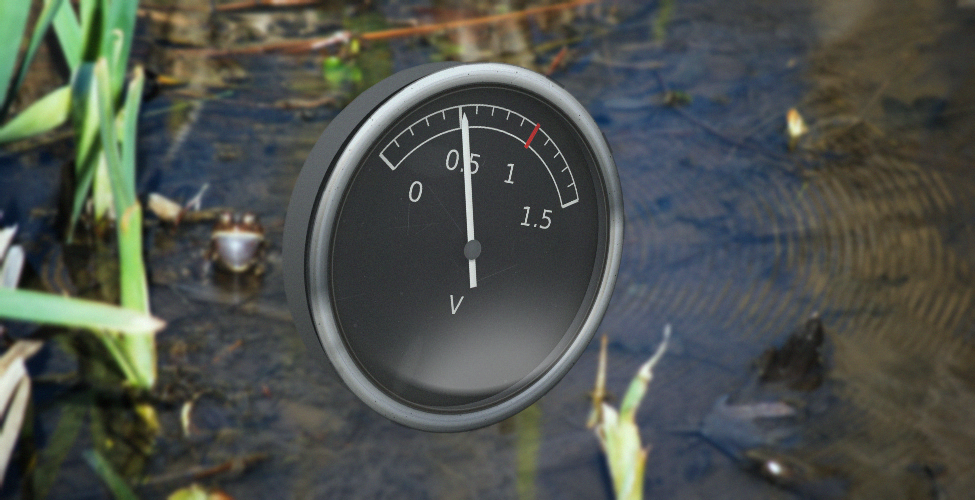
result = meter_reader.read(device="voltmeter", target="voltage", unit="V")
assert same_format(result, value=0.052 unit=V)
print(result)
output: value=0.5 unit=V
